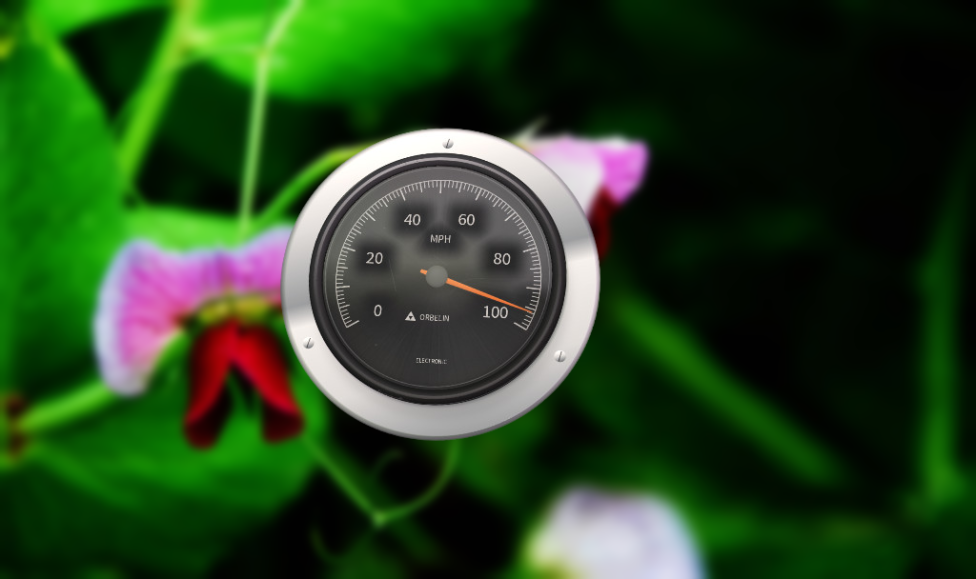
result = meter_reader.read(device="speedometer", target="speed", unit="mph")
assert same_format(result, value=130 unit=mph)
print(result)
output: value=96 unit=mph
